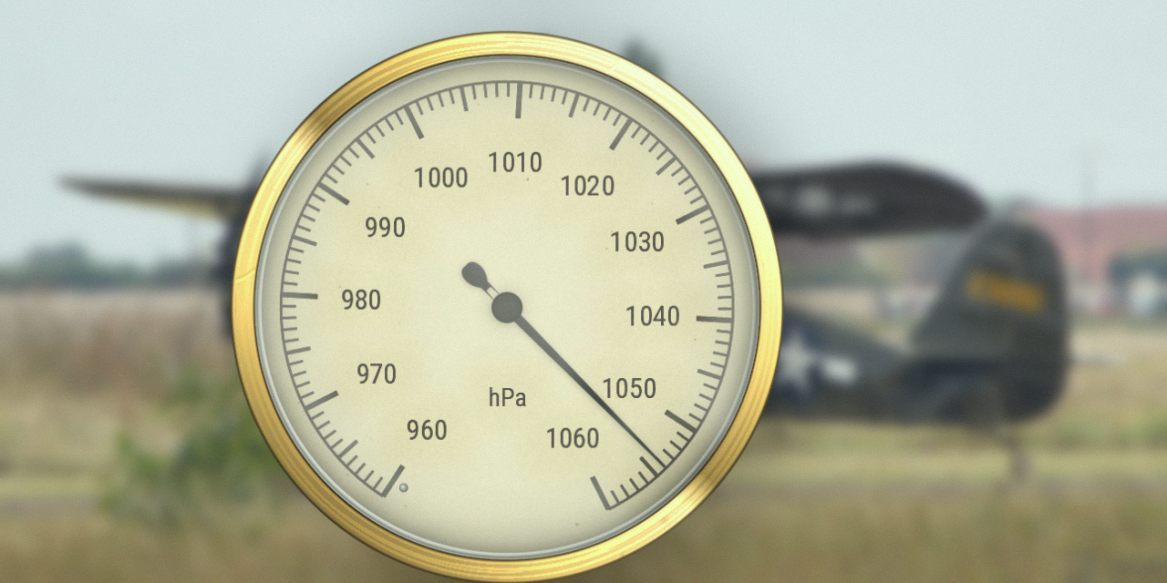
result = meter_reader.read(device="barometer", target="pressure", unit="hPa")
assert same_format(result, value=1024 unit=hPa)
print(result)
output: value=1054 unit=hPa
